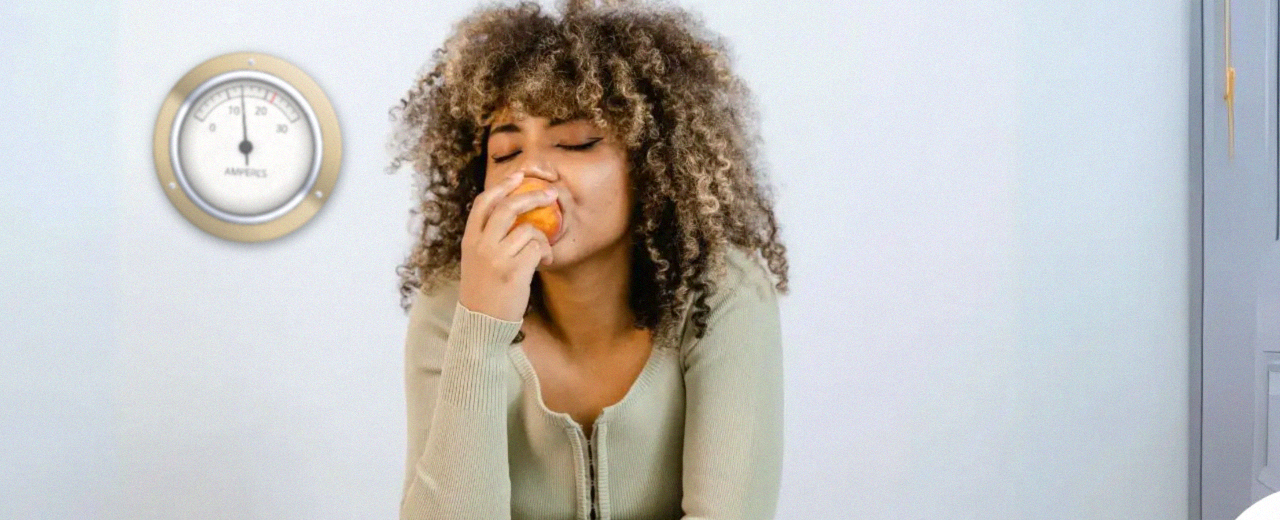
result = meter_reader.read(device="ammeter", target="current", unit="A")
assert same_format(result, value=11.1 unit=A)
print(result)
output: value=14 unit=A
